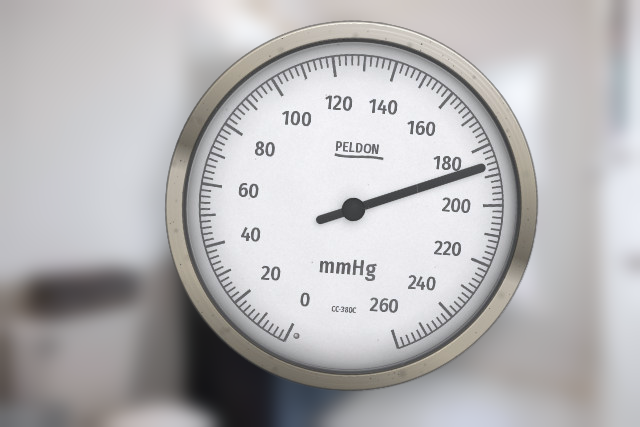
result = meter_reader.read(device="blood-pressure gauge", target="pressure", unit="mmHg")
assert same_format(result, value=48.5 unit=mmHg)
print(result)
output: value=186 unit=mmHg
